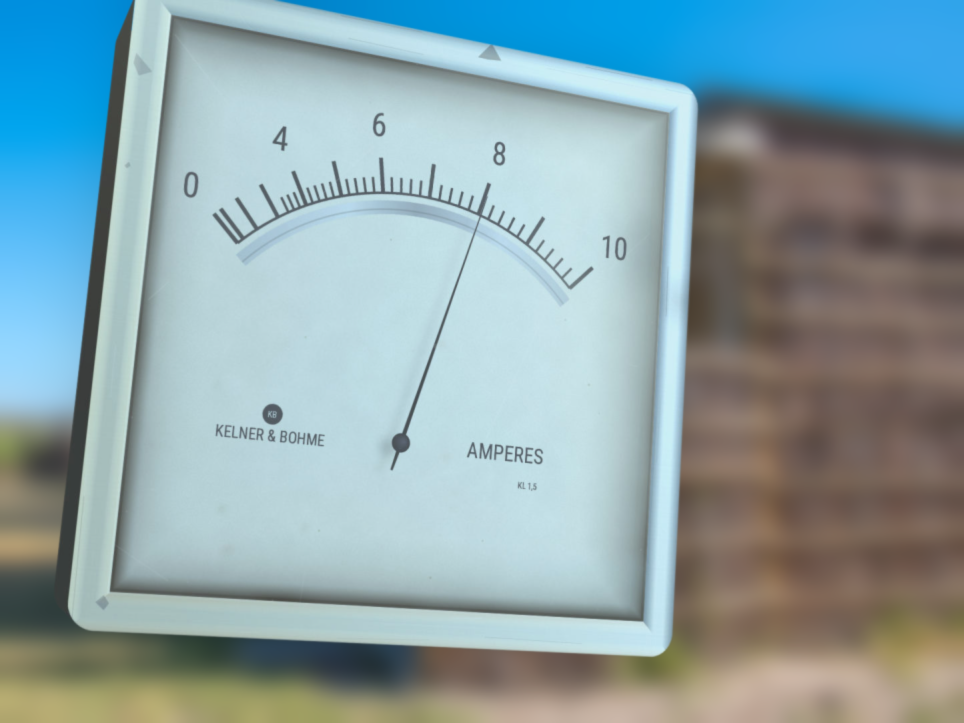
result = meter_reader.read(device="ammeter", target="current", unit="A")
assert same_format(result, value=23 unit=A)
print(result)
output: value=8 unit=A
